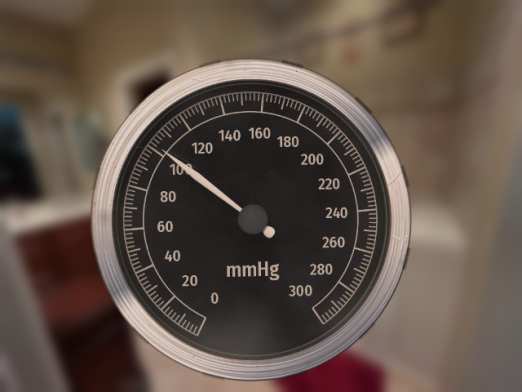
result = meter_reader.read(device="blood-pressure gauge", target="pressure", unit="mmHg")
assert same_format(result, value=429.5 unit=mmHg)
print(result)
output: value=102 unit=mmHg
